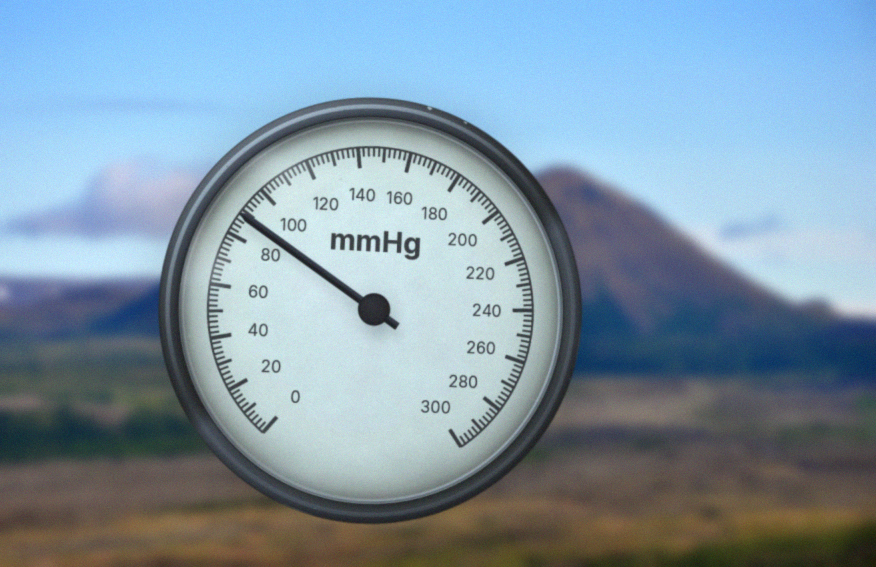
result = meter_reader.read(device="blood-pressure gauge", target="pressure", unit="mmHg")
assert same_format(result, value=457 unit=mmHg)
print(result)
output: value=88 unit=mmHg
